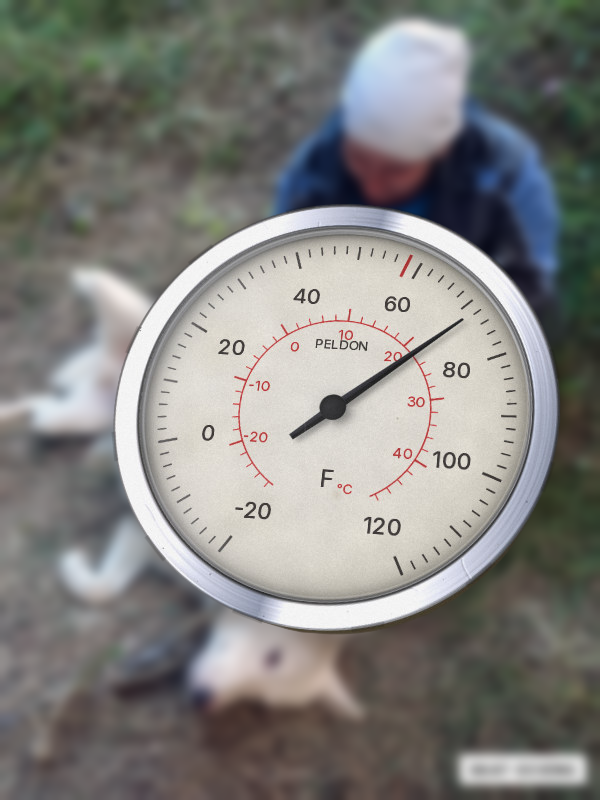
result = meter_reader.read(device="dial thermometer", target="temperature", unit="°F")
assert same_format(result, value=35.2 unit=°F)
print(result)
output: value=72 unit=°F
